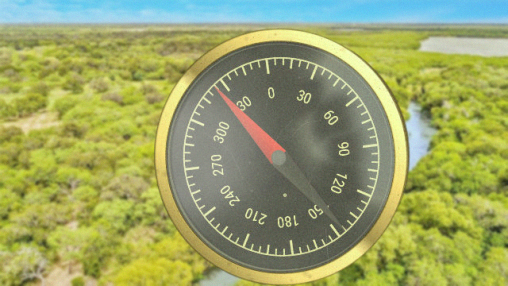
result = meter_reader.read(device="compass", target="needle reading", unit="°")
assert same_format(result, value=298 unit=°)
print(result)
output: value=325 unit=°
